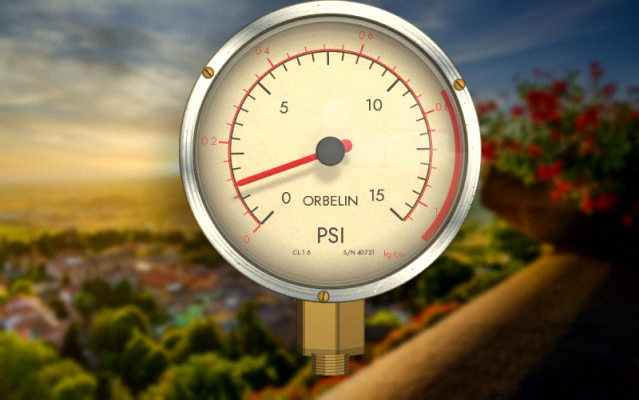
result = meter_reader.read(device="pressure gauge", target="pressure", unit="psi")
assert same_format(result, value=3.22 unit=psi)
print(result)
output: value=1.5 unit=psi
